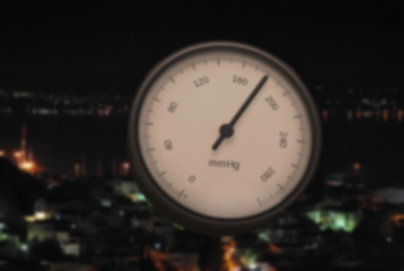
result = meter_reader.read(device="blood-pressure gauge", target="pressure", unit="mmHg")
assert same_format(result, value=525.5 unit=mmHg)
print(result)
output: value=180 unit=mmHg
